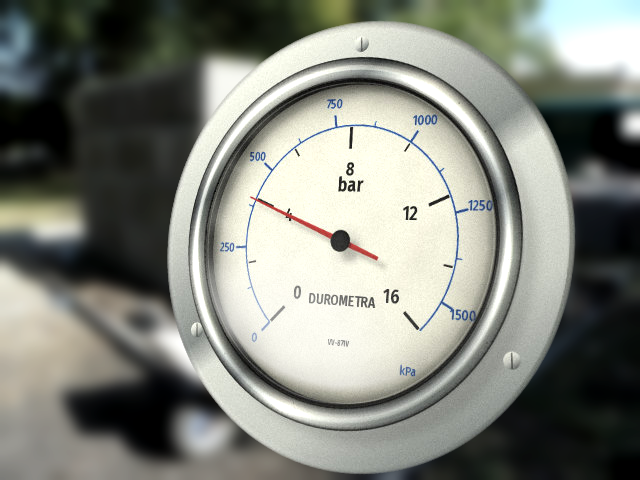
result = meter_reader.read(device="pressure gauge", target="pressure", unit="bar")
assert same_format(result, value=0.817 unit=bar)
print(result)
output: value=4 unit=bar
